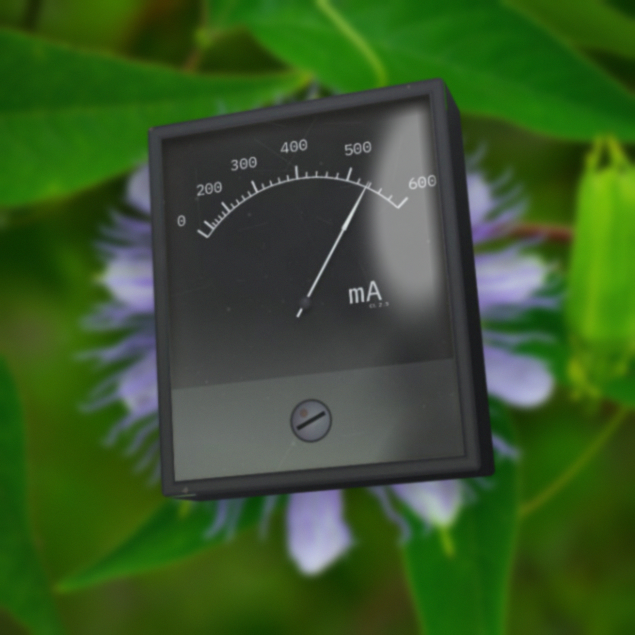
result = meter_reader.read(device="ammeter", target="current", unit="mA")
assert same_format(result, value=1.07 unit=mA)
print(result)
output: value=540 unit=mA
